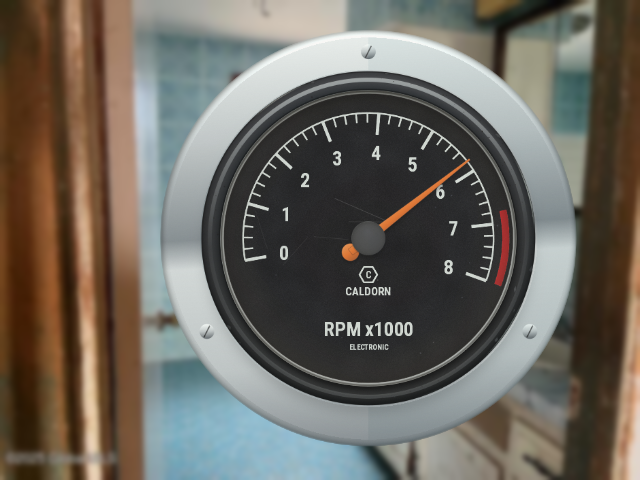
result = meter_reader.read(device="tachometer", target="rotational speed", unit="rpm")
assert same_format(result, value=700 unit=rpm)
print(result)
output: value=5800 unit=rpm
